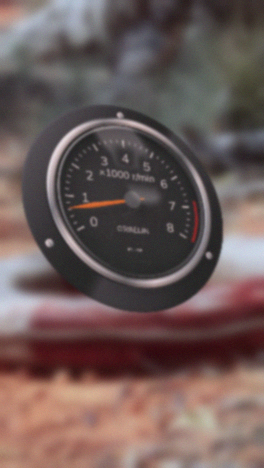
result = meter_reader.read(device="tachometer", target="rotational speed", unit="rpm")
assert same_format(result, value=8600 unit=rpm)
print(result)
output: value=600 unit=rpm
